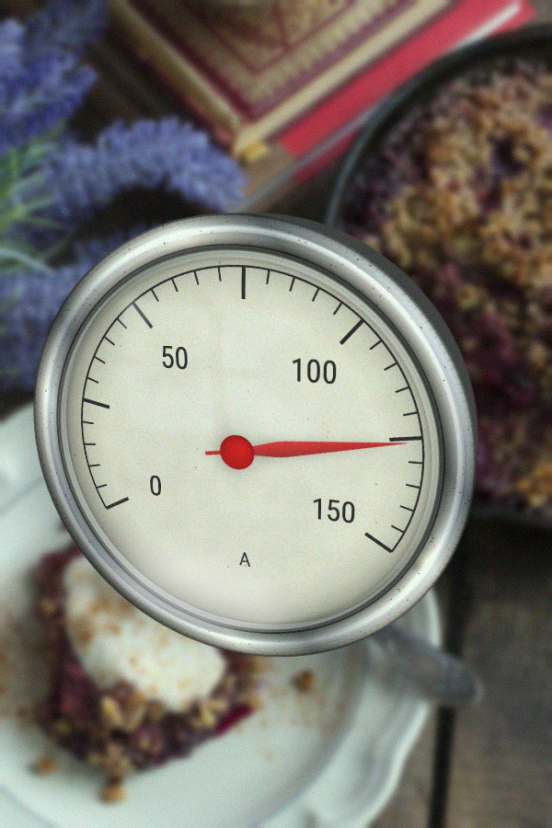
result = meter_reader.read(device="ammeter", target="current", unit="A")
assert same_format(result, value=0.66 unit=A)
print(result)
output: value=125 unit=A
